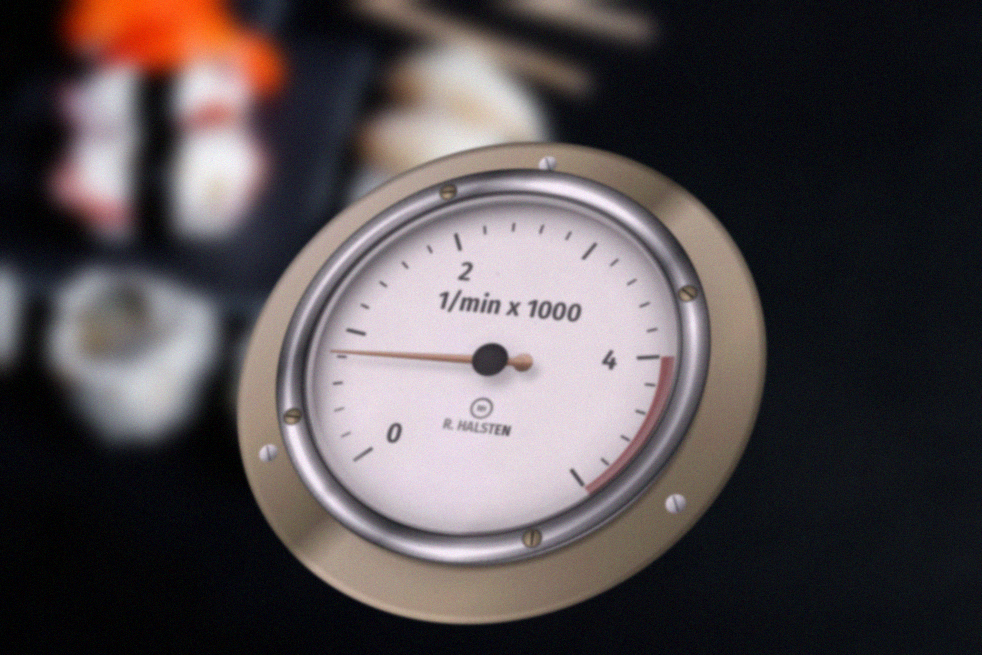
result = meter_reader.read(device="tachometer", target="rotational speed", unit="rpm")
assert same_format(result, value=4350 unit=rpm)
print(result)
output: value=800 unit=rpm
